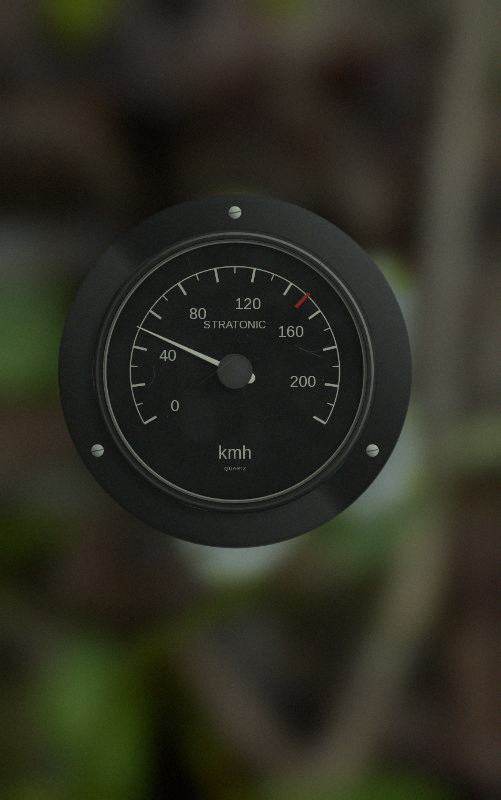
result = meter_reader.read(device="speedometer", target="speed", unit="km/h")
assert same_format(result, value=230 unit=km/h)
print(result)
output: value=50 unit=km/h
